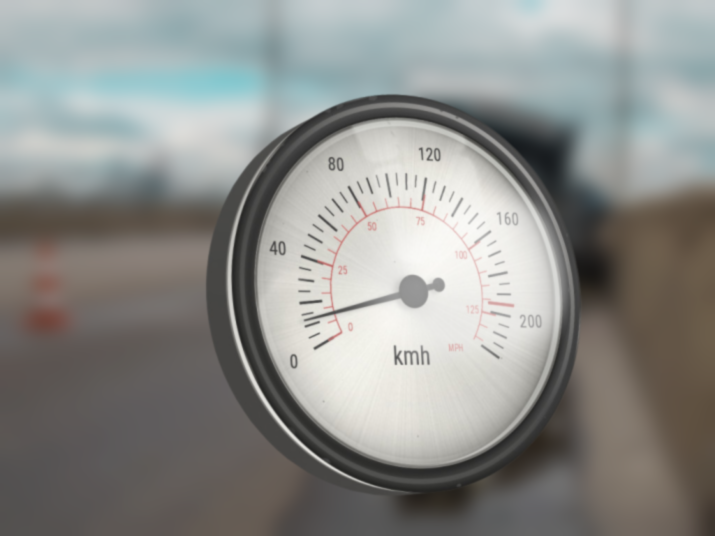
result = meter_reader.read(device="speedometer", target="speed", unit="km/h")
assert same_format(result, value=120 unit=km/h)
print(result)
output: value=12.5 unit=km/h
